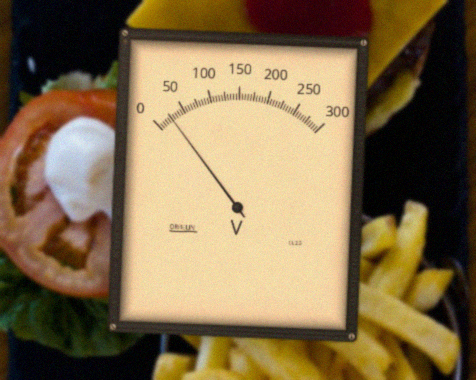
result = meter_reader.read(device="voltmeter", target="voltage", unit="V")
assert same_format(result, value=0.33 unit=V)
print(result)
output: value=25 unit=V
